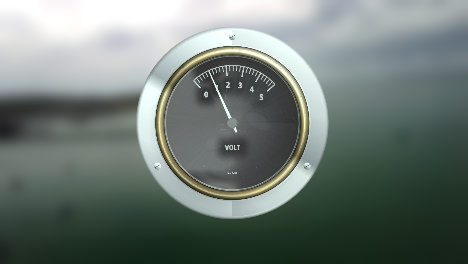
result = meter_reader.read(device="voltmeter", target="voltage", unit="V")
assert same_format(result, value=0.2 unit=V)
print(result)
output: value=1 unit=V
